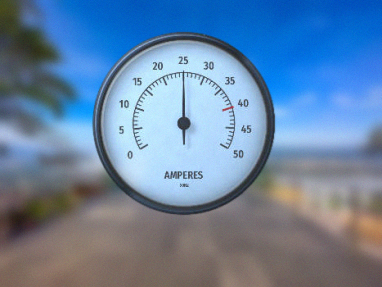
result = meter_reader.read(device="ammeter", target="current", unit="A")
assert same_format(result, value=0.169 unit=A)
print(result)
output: value=25 unit=A
